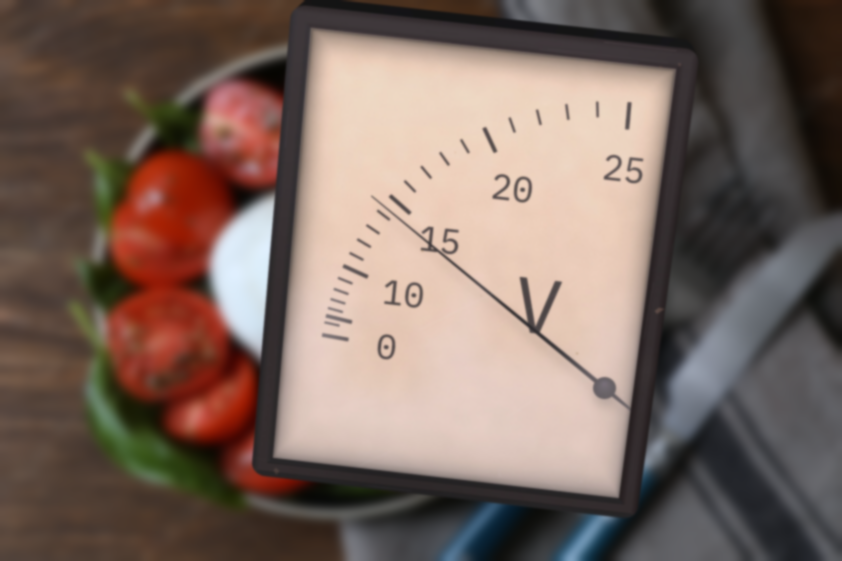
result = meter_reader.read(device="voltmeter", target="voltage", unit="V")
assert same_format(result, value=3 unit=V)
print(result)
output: value=14.5 unit=V
